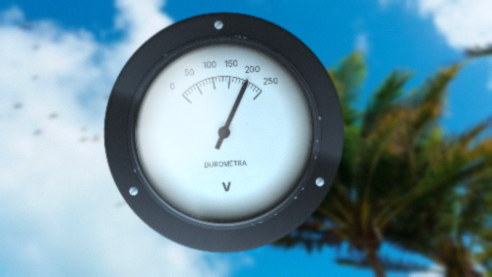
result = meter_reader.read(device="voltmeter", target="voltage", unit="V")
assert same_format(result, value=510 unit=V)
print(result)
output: value=200 unit=V
